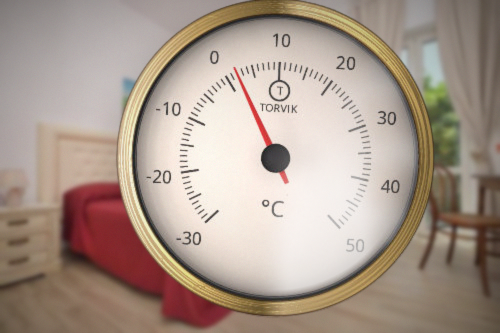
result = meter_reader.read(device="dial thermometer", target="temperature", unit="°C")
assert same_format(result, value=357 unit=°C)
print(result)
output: value=2 unit=°C
